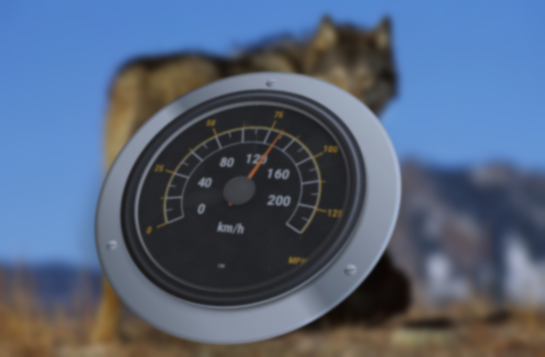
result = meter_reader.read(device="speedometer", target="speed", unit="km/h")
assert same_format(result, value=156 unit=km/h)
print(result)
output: value=130 unit=km/h
